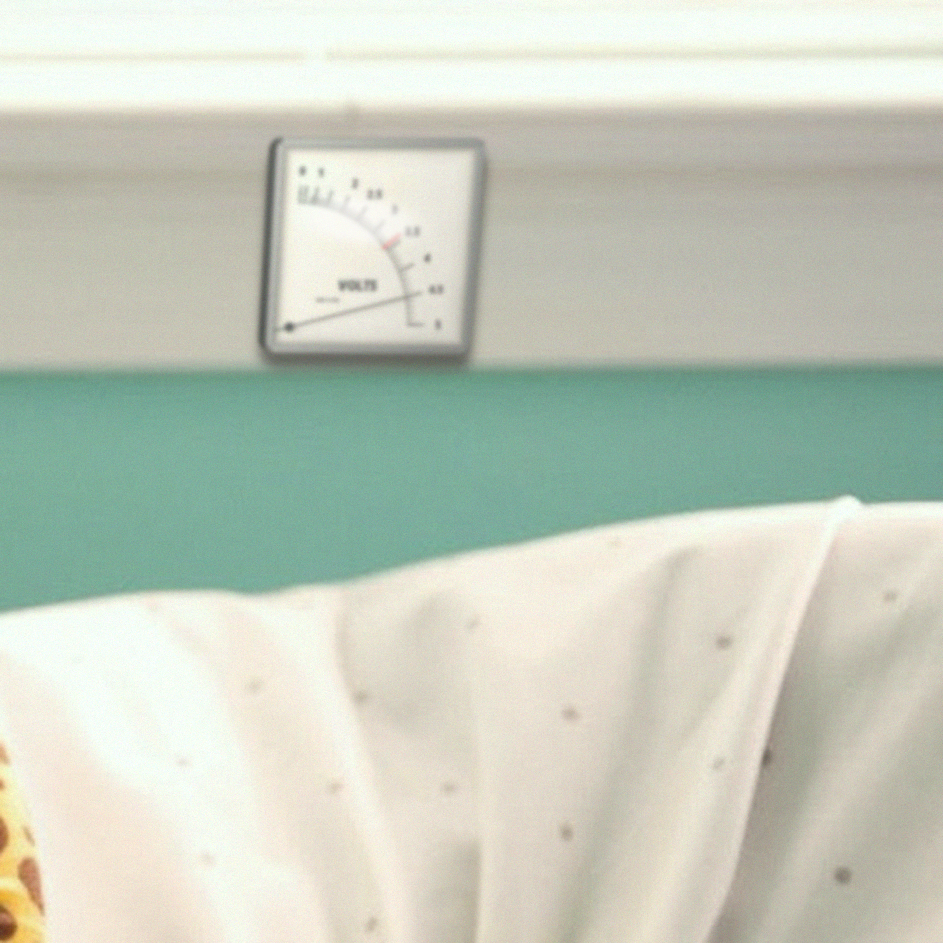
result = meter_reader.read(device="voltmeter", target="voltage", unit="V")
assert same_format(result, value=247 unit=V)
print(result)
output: value=4.5 unit=V
